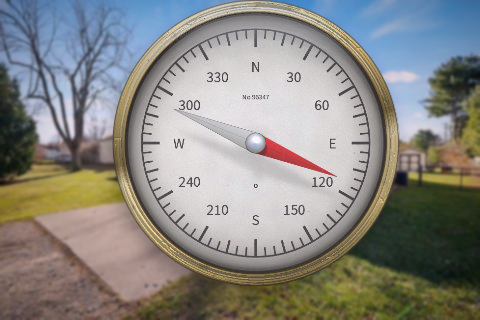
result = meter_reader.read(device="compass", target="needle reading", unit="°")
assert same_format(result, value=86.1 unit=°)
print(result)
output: value=112.5 unit=°
